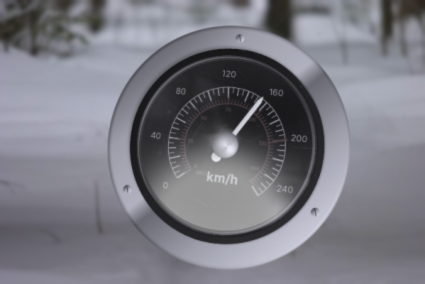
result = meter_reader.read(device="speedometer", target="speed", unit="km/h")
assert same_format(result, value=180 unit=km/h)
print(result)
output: value=155 unit=km/h
